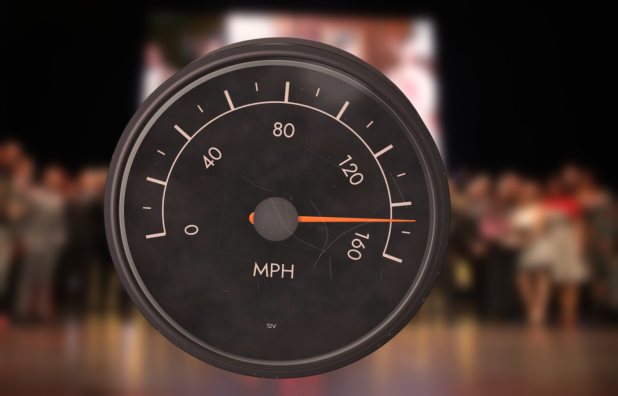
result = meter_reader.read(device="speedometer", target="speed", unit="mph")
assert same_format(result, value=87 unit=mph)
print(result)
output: value=145 unit=mph
